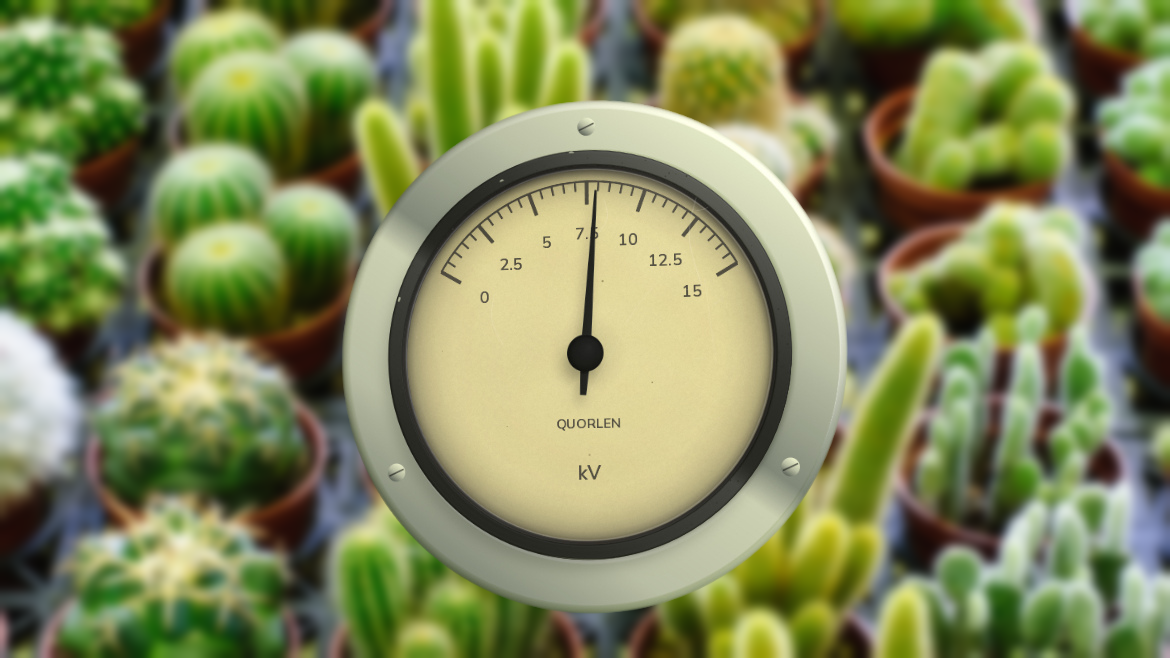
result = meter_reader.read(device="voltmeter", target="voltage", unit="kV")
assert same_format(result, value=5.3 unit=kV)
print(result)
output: value=8 unit=kV
